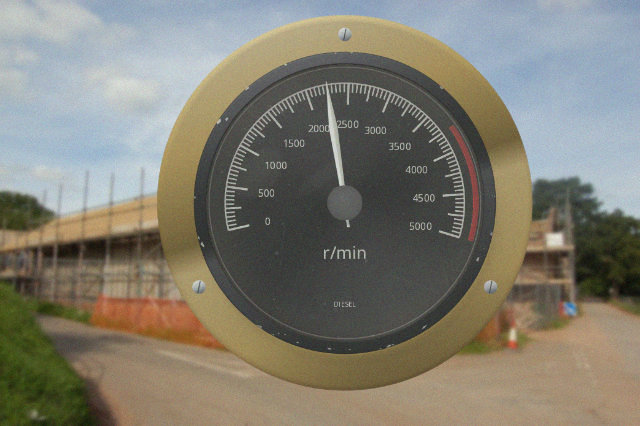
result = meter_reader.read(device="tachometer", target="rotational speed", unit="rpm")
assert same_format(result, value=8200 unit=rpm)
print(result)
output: value=2250 unit=rpm
